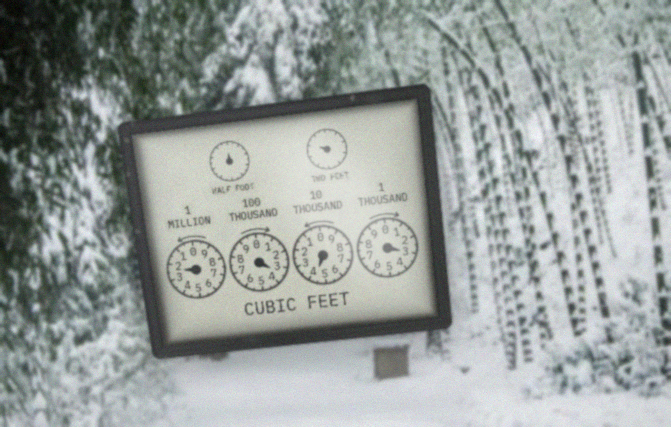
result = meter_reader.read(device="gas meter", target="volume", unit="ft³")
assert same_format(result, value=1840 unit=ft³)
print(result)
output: value=234300 unit=ft³
